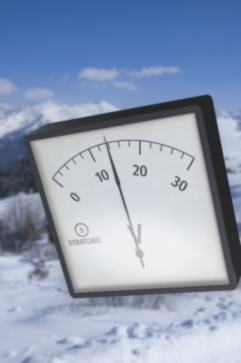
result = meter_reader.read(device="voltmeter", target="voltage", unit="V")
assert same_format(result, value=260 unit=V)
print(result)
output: value=14 unit=V
